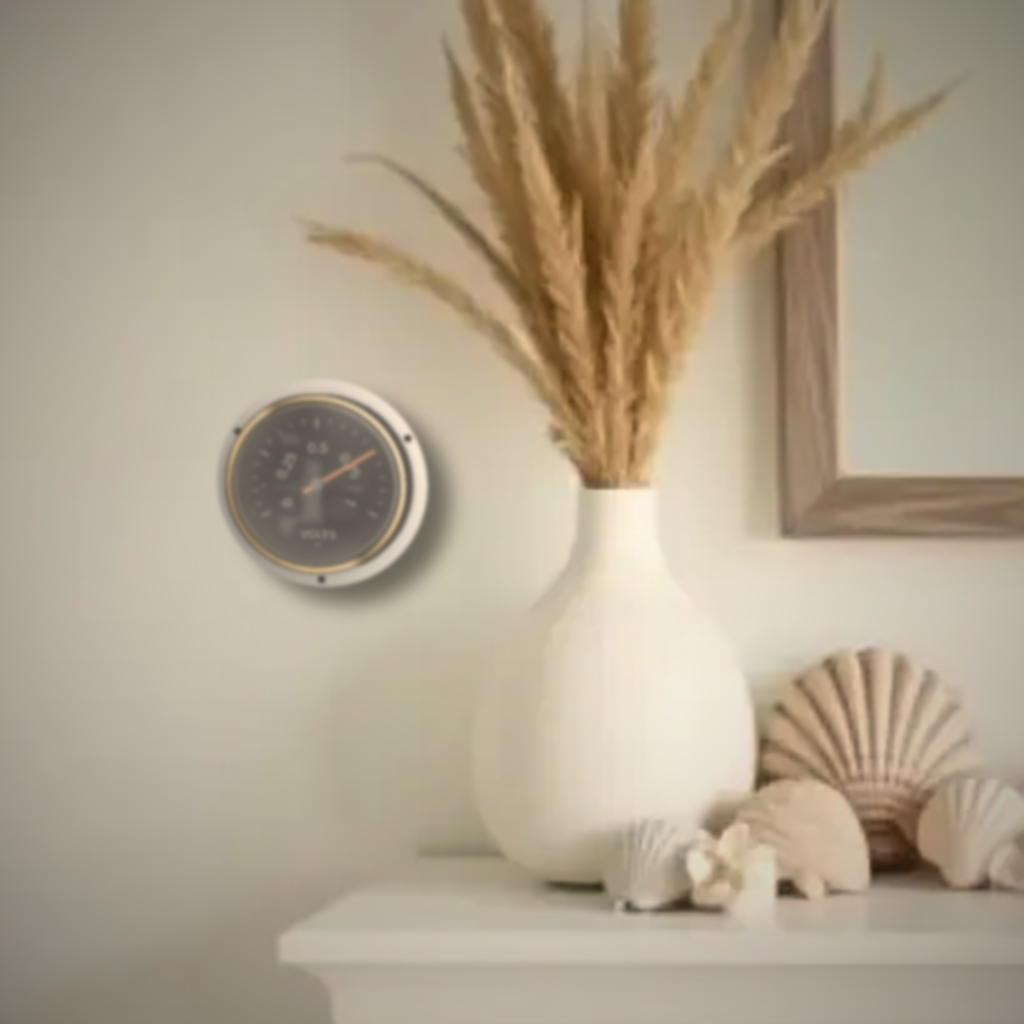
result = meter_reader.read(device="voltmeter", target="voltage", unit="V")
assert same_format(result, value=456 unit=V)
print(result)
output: value=0.75 unit=V
